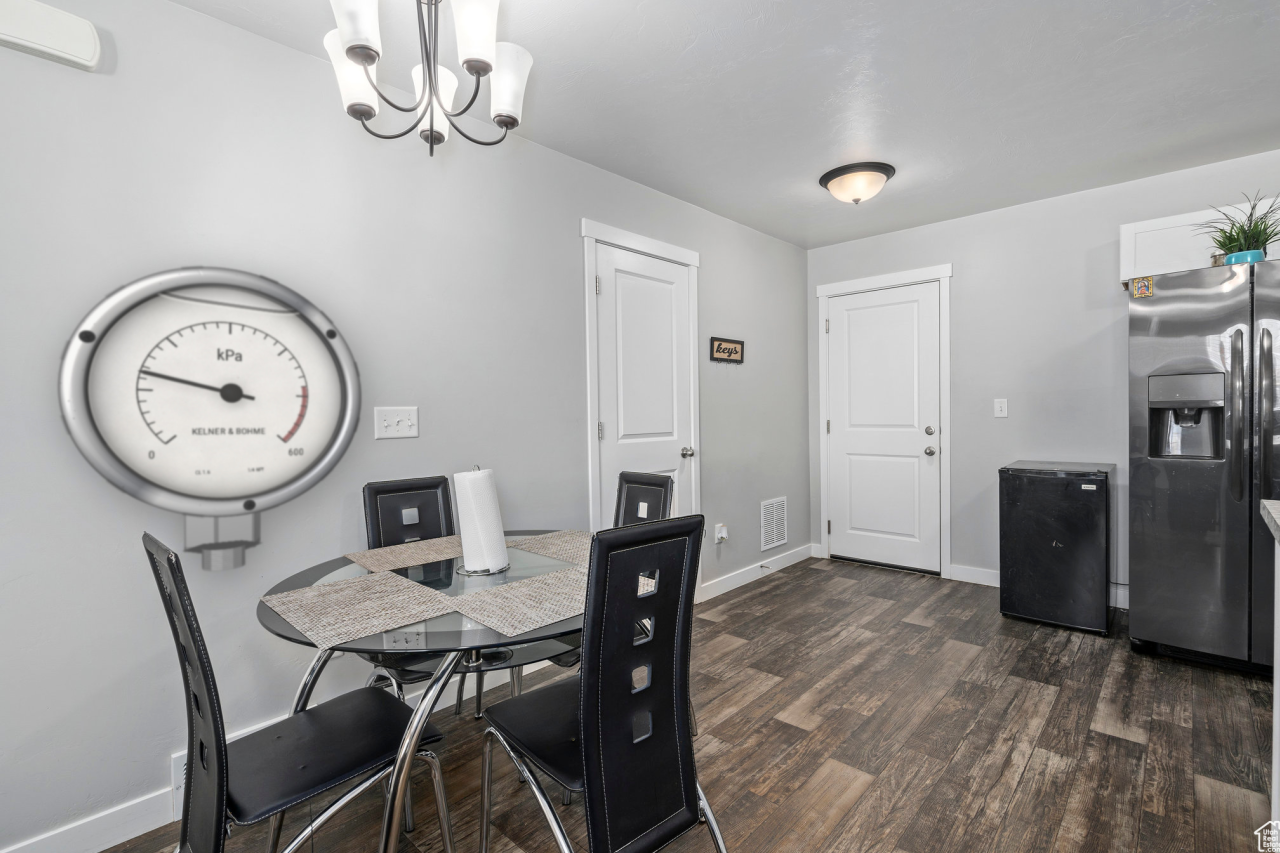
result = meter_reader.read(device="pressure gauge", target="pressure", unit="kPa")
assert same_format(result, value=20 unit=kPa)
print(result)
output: value=130 unit=kPa
